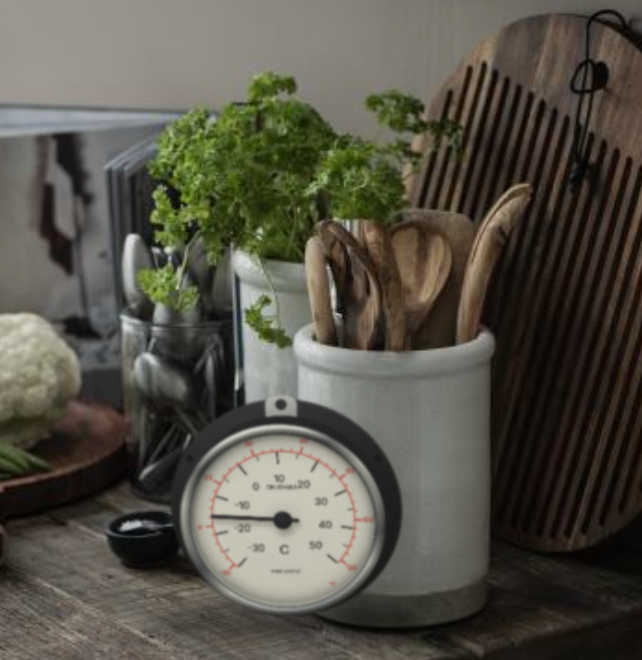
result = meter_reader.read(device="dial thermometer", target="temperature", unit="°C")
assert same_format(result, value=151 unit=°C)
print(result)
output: value=-15 unit=°C
